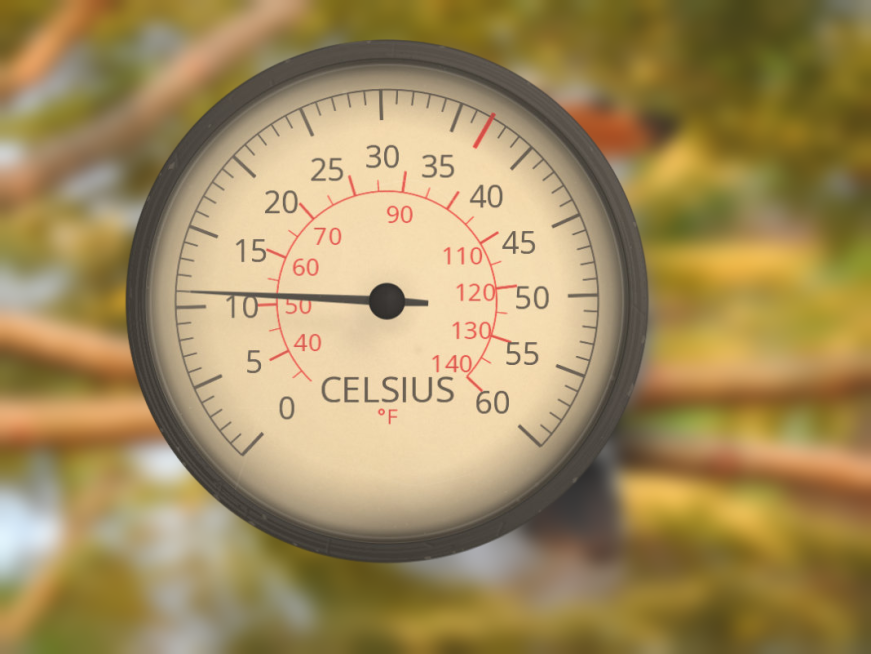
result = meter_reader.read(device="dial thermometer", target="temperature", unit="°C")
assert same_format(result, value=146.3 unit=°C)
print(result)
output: value=11 unit=°C
